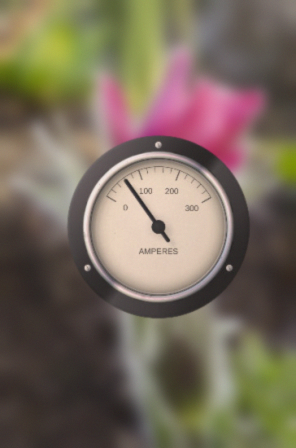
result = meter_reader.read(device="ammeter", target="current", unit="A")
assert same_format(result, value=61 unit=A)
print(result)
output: value=60 unit=A
